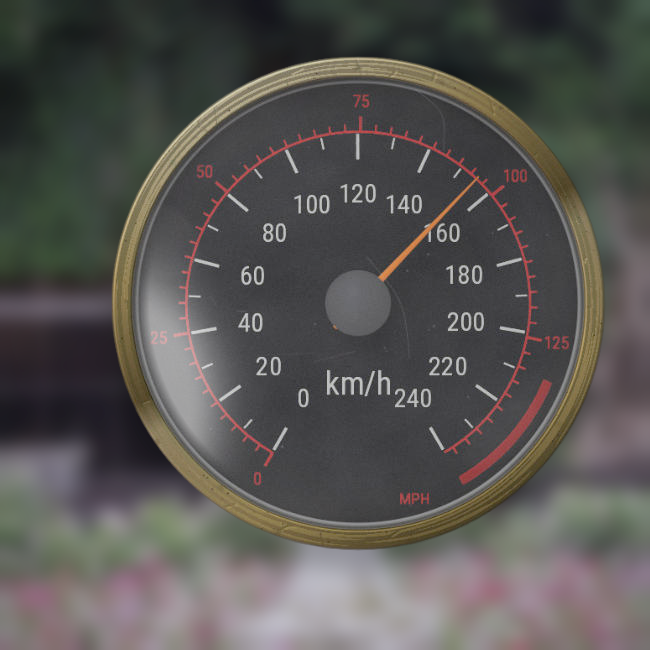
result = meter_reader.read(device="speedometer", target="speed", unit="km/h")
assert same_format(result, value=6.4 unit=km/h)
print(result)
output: value=155 unit=km/h
